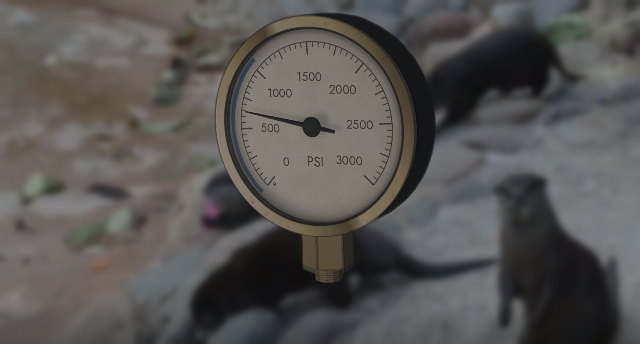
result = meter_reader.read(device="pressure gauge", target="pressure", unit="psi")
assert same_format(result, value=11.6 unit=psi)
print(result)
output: value=650 unit=psi
